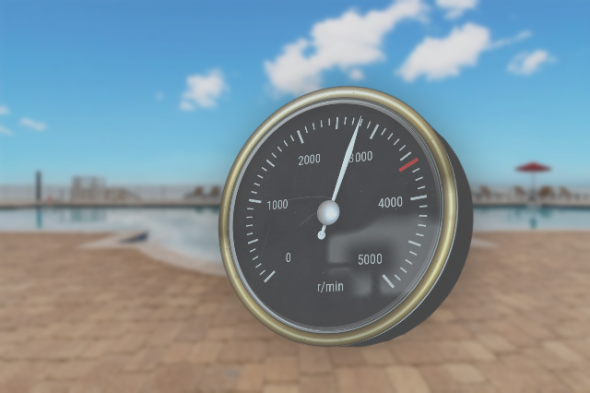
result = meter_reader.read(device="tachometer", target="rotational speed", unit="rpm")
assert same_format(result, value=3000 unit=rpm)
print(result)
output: value=2800 unit=rpm
